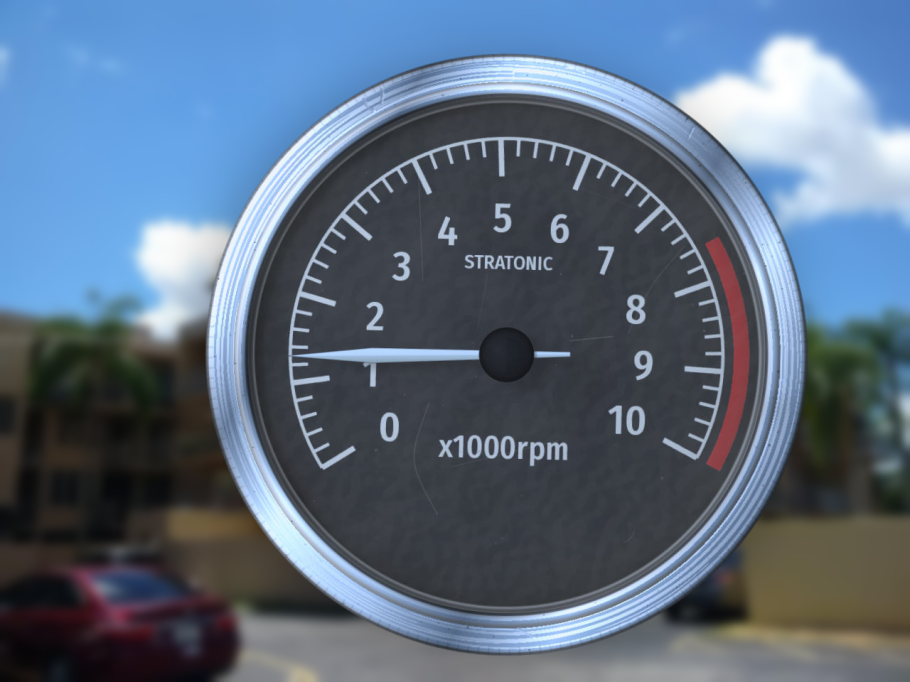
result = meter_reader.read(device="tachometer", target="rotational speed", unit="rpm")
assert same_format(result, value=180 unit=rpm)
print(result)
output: value=1300 unit=rpm
